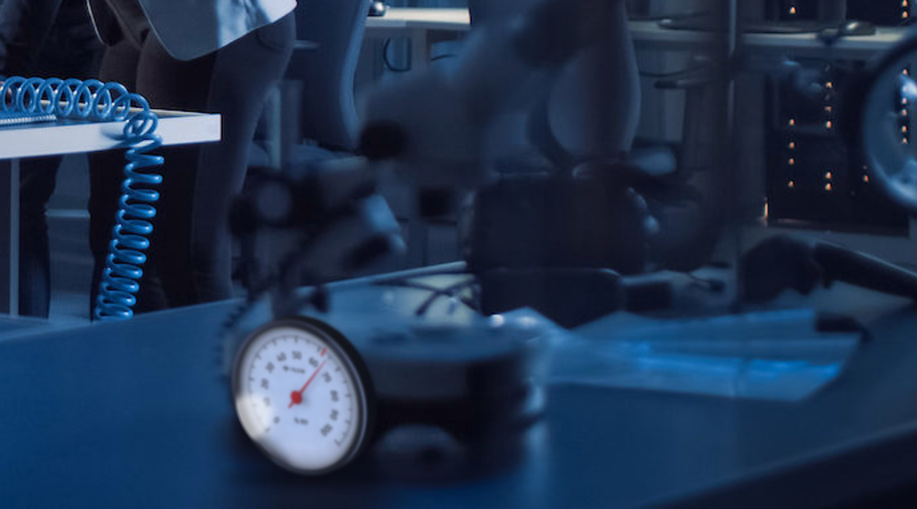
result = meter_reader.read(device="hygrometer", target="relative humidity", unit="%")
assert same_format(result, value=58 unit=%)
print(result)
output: value=65 unit=%
